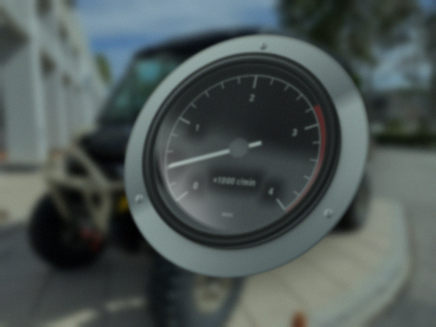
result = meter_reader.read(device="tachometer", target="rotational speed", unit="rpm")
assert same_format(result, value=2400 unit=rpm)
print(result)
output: value=400 unit=rpm
